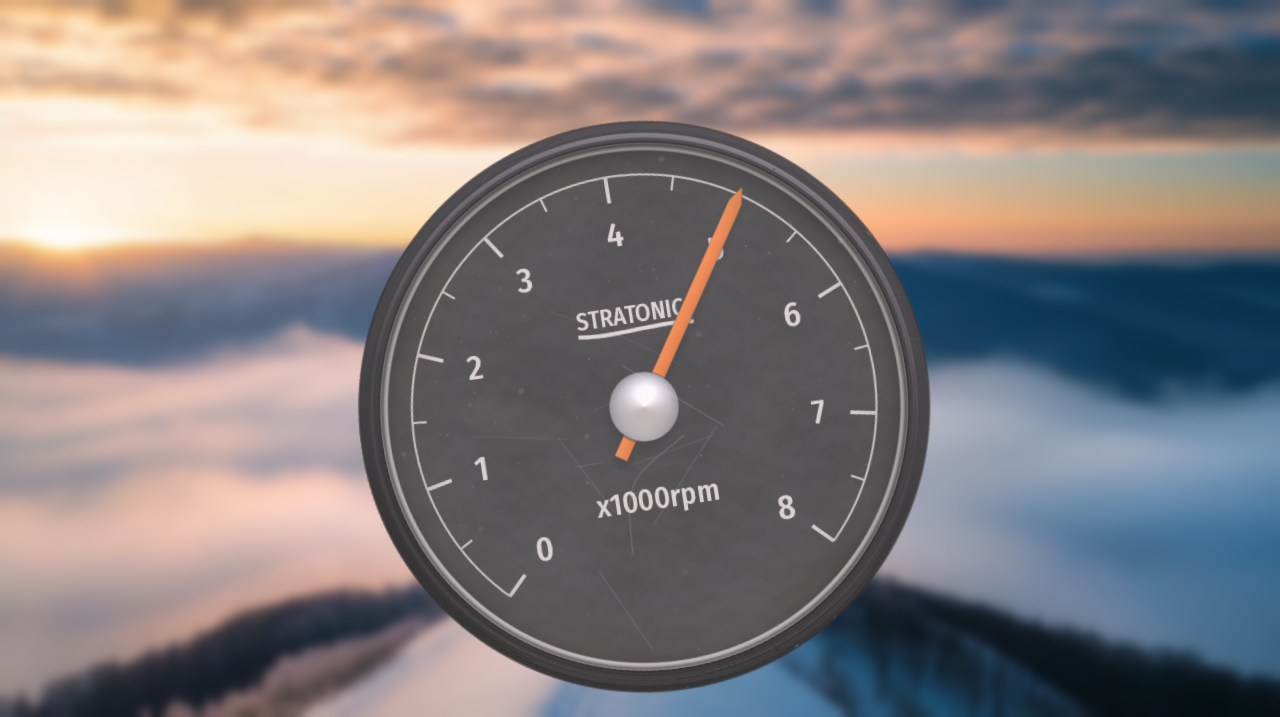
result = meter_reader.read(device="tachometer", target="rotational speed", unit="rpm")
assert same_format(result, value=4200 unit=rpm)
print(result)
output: value=5000 unit=rpm
